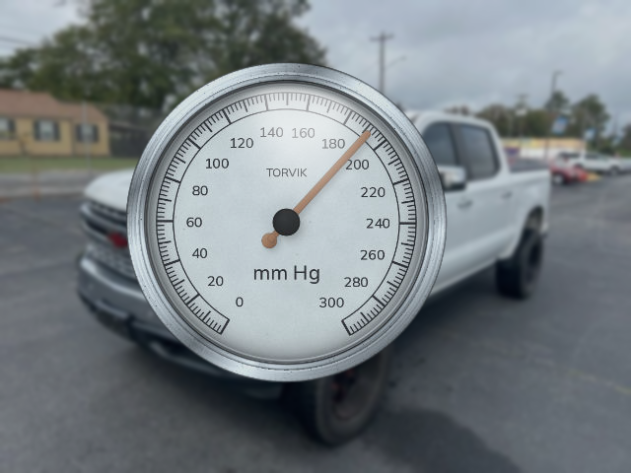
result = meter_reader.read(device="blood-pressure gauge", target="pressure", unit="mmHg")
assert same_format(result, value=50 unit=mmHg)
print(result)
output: value=192 unit=mmHg
